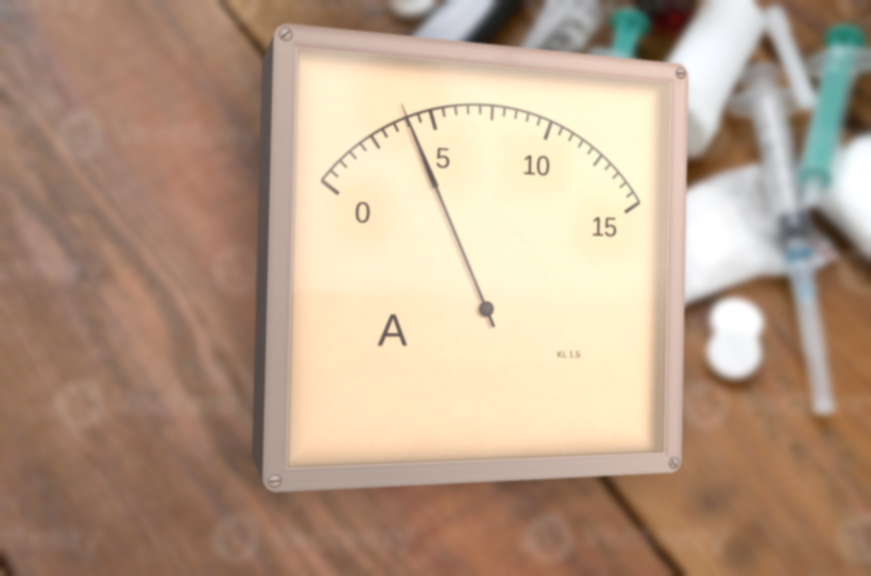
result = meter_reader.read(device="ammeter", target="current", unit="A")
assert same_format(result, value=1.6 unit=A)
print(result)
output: value=4 unit=A
